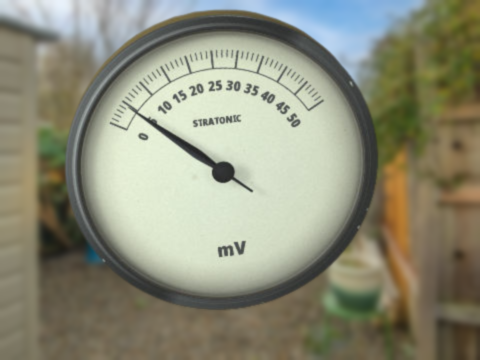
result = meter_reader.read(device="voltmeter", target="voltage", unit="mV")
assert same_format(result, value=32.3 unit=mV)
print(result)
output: value=5 unit=mV
